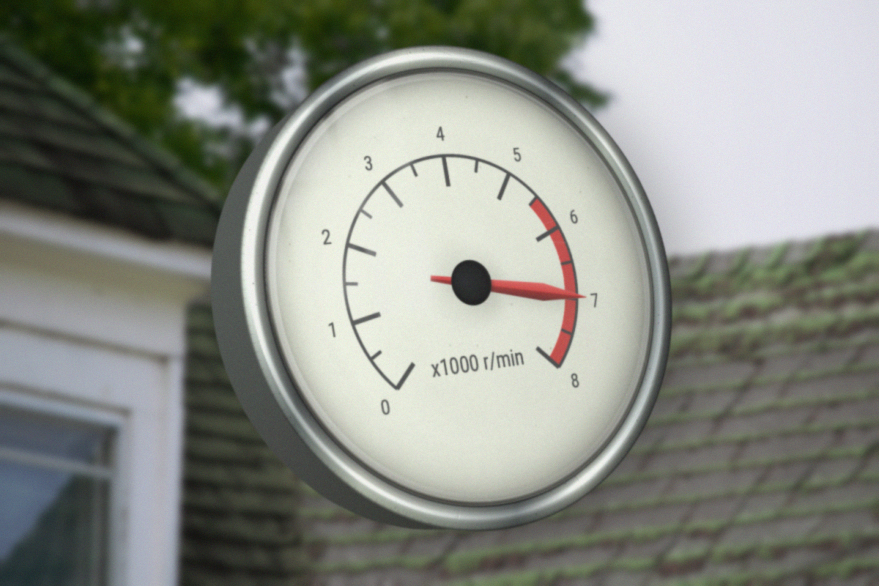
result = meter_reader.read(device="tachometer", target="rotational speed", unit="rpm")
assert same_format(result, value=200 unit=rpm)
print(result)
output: value=7000 unit=rpm
